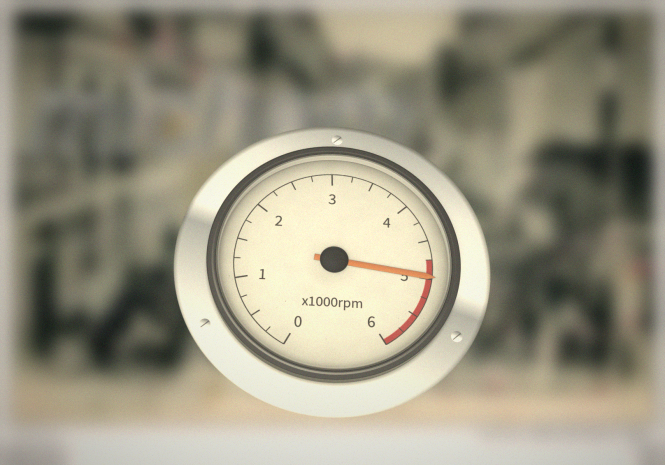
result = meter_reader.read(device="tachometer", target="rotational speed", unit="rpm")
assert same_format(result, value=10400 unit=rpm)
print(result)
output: value=5000 unit=rpm
